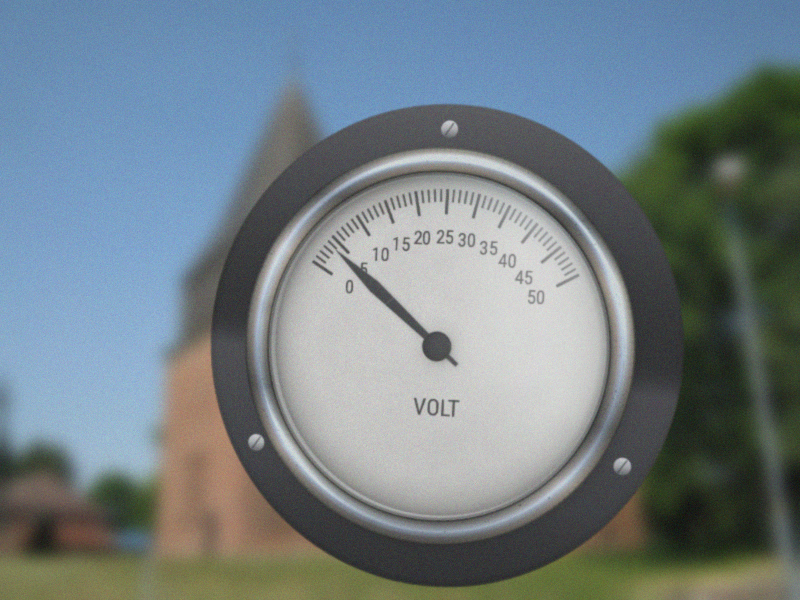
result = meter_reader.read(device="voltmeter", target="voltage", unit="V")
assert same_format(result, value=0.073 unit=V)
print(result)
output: value=4 unit=V
